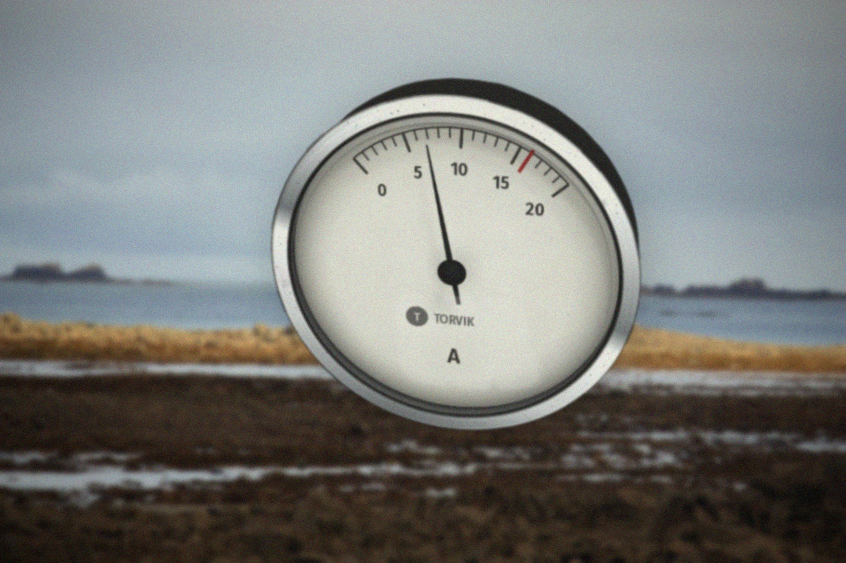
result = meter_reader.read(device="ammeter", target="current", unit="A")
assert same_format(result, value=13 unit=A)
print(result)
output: value=7 unit=A
